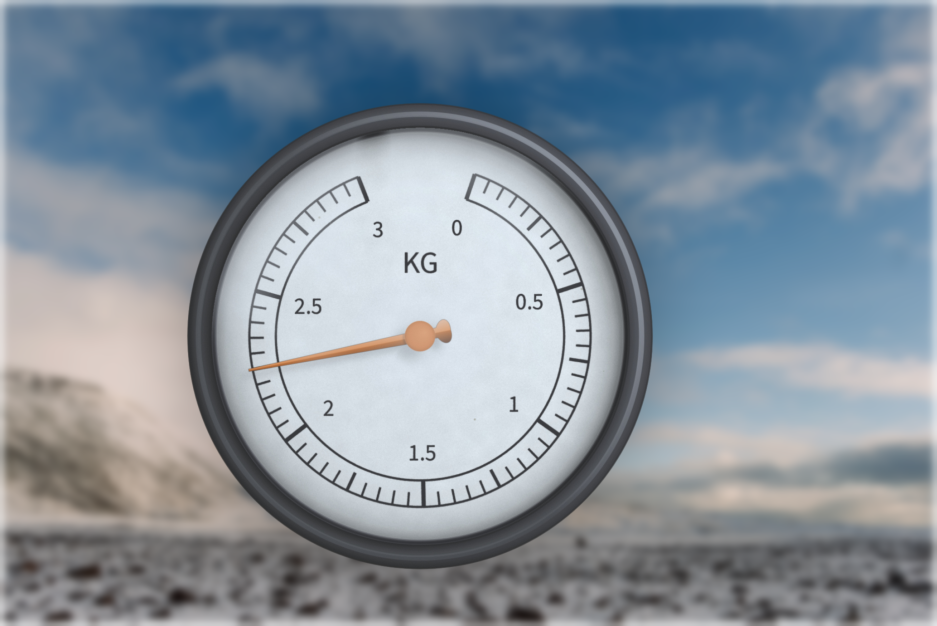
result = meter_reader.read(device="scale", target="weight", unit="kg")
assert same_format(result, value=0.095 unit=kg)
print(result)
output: value=2.25 unit=kg
